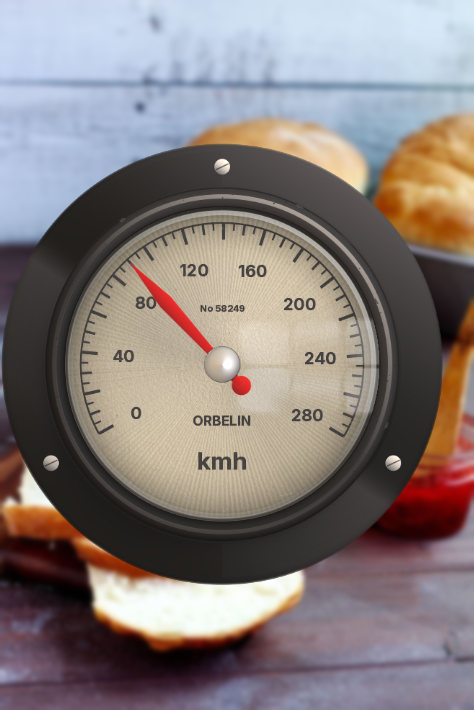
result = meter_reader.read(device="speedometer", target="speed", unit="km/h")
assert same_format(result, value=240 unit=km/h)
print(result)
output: value=90 unit=km/h
